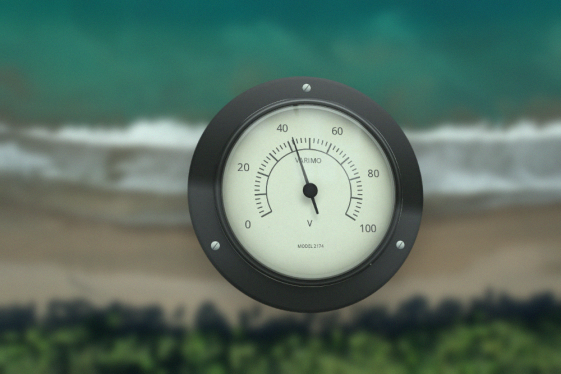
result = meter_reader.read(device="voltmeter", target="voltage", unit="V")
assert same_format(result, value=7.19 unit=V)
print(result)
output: value=42 unit=V
